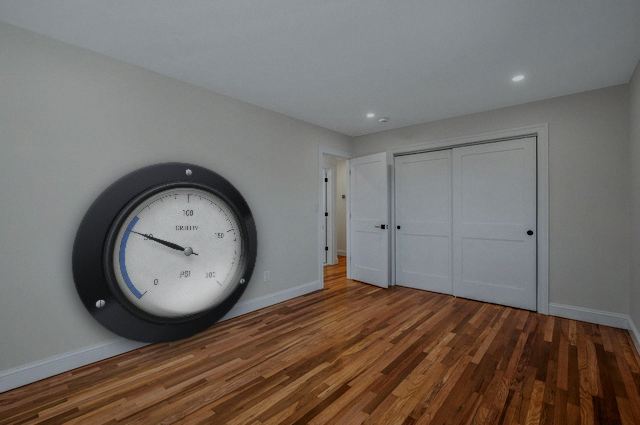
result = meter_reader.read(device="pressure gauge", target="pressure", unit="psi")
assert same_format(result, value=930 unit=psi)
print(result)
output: value=50 unit=psi
